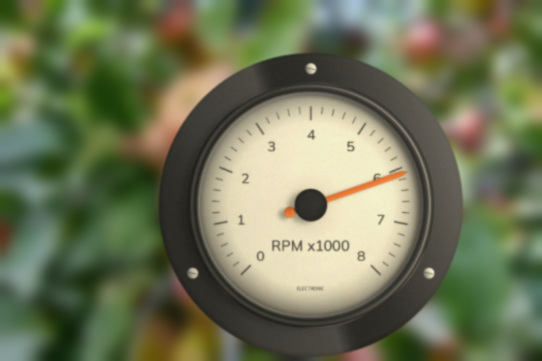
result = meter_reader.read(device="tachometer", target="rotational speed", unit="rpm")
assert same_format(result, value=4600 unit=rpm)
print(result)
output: value=6100 unit=rpm
